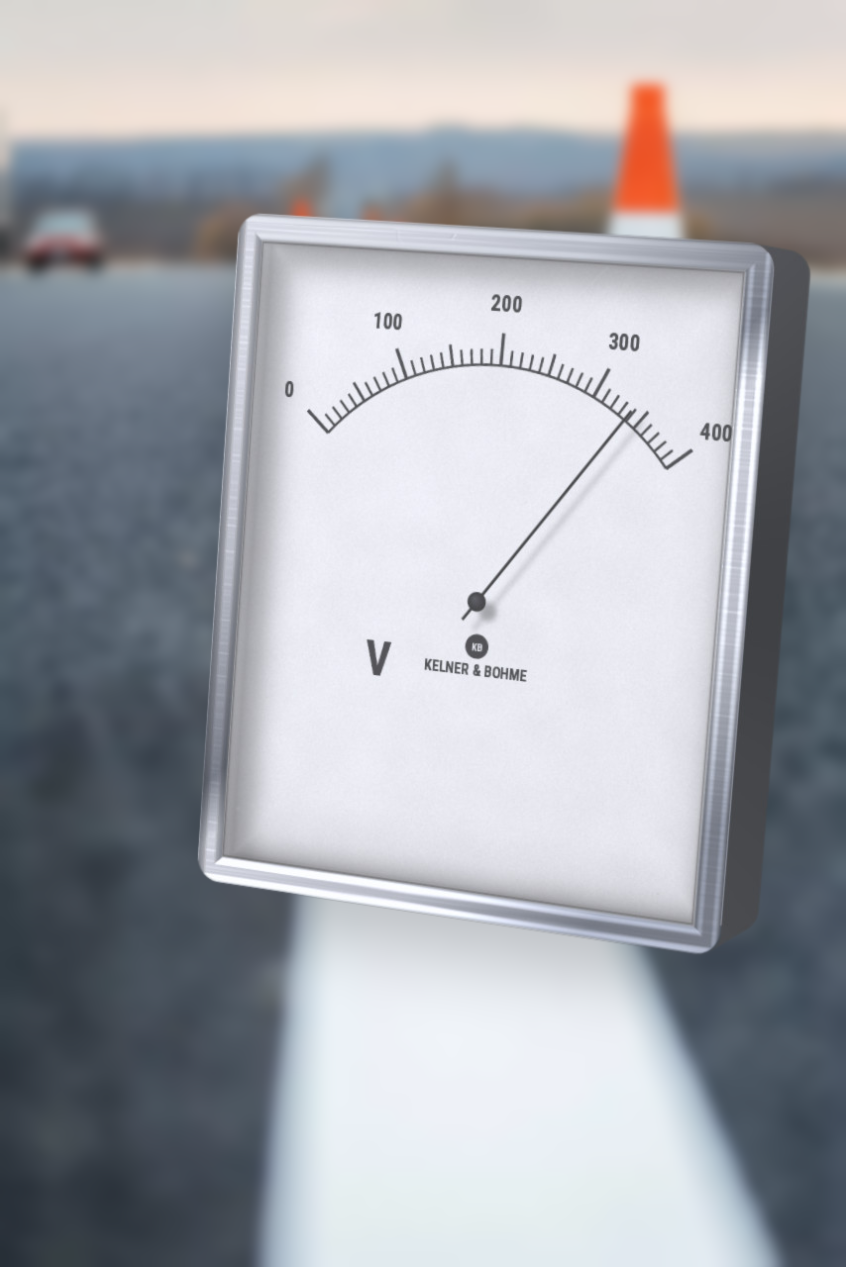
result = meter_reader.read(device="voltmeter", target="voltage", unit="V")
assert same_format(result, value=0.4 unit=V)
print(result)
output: value=340 unit=V
